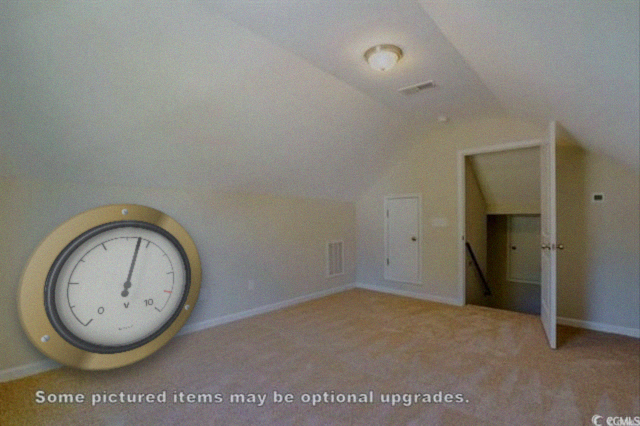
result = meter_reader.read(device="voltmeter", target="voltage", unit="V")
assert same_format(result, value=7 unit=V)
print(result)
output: value=5.5 unit=V
